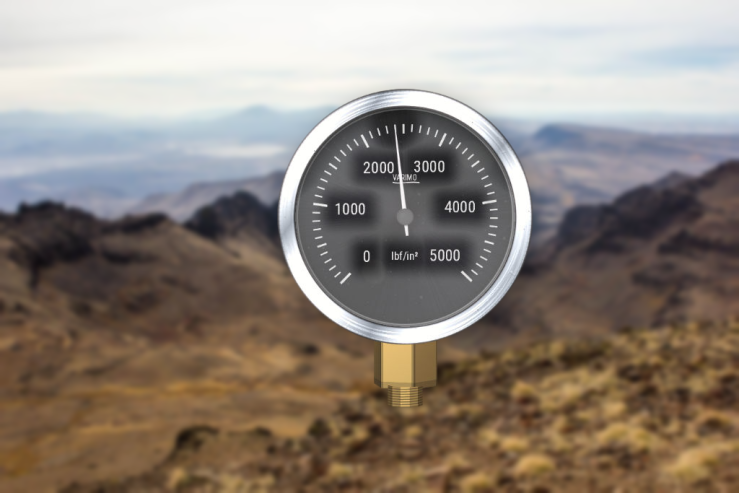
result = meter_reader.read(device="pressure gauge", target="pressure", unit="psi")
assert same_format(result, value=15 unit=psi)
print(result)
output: value=2400 unit=psi
